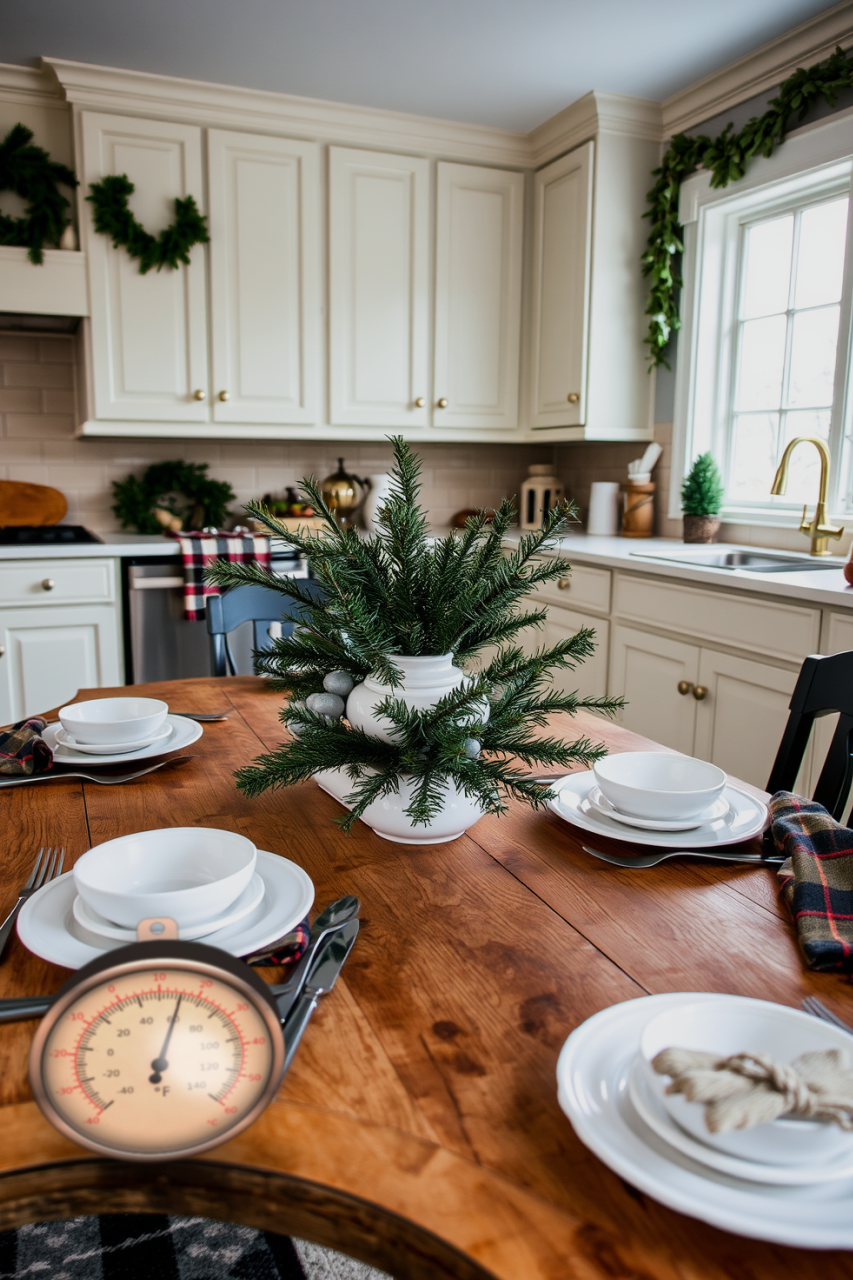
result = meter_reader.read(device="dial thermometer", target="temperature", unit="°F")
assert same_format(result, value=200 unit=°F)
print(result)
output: value=60 unit=°F
